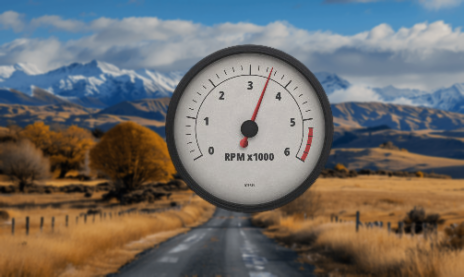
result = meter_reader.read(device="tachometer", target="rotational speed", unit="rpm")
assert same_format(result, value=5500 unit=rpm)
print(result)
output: value=3500 unit=rpm
